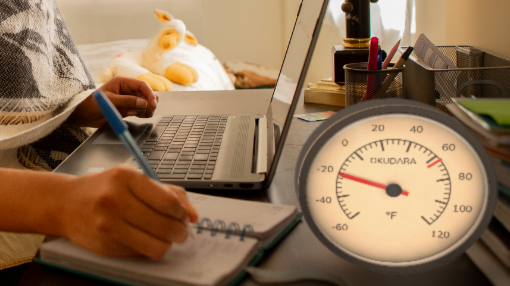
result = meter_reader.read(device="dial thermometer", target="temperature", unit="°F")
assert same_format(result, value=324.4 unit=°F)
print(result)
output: value=-20 unit=°F
